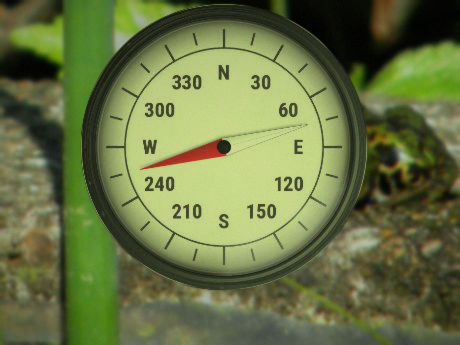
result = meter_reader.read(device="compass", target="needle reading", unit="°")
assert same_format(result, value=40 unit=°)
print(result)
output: value=255 unit=°
